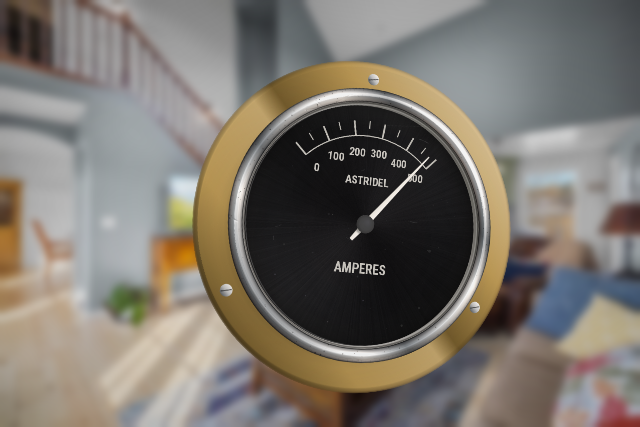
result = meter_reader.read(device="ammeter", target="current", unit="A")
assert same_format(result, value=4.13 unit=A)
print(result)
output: value=475 unit=A
